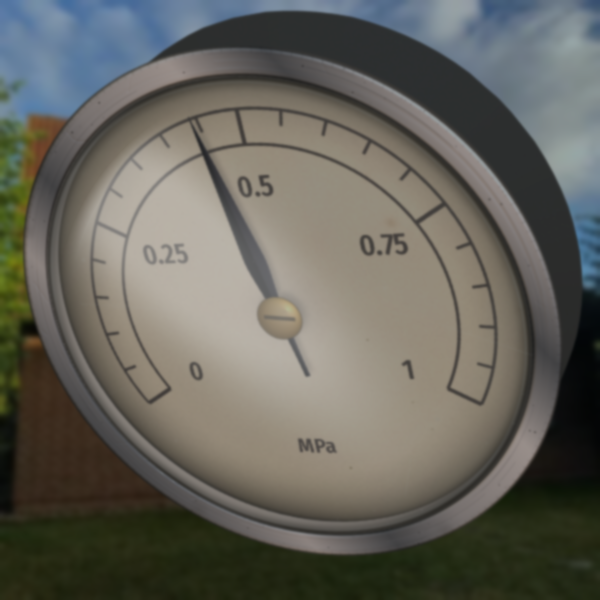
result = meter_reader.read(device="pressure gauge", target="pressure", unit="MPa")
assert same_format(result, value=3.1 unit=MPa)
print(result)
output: value=0.45 unit=MPa
